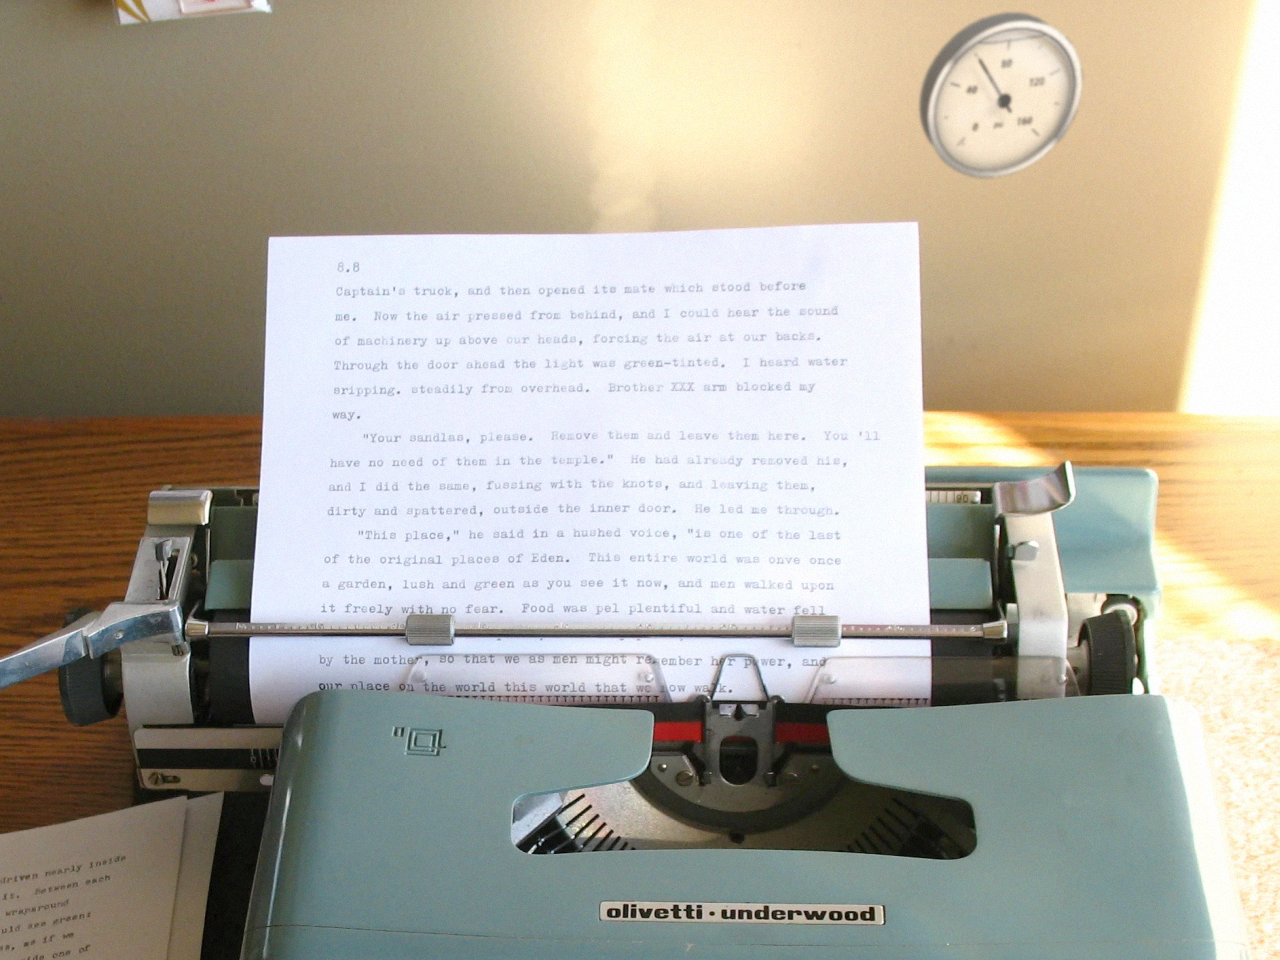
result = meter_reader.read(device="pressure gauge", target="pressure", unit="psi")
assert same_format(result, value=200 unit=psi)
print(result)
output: value=60 unit=psi
